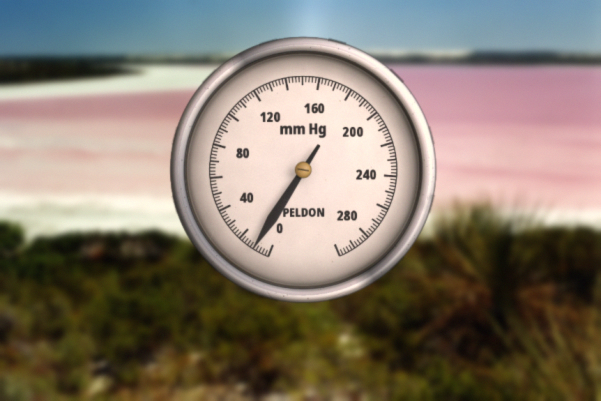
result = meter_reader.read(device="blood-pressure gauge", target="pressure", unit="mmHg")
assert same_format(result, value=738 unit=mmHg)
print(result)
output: value=10 unit=mmHg
